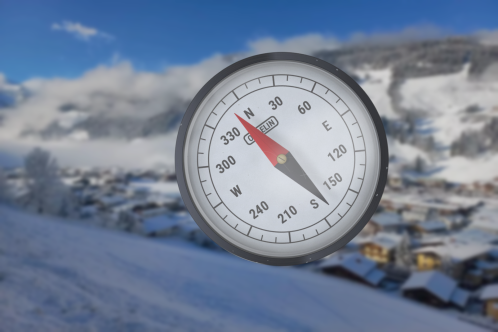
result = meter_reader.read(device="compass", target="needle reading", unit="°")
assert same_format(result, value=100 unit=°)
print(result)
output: value=350 unit=°
